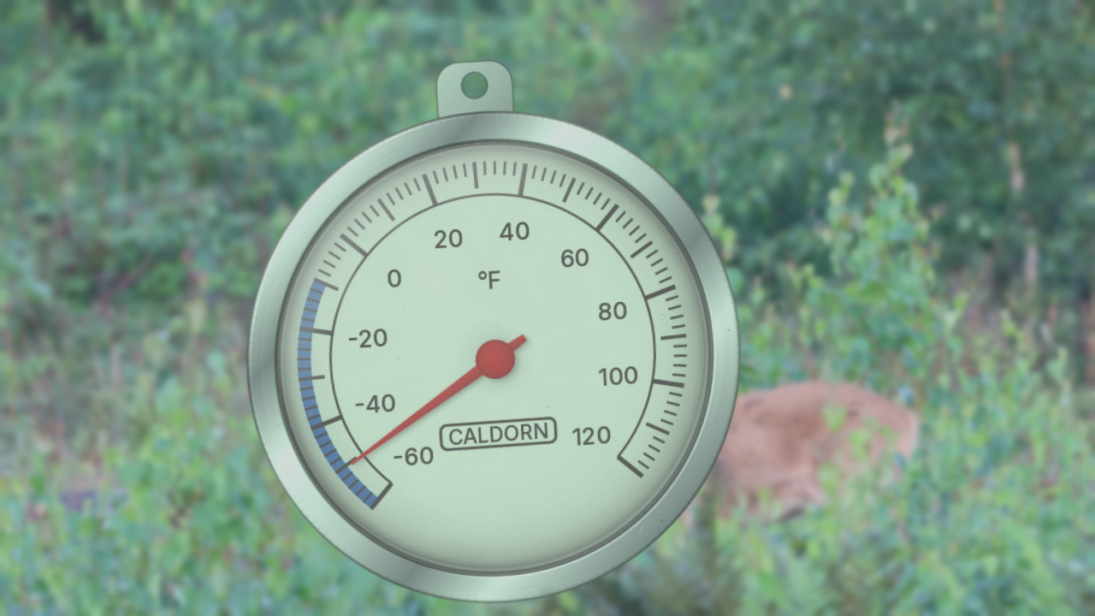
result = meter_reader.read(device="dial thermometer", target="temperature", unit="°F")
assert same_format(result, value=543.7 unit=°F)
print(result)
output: value=-50 unit=°F
